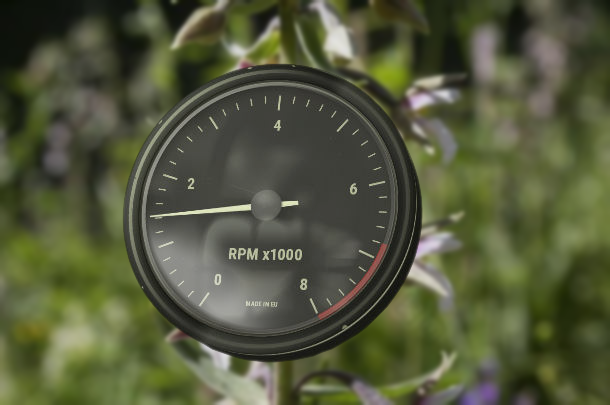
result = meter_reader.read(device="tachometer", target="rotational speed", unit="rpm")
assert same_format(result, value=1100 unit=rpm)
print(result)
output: value=1400 unit=rpm
